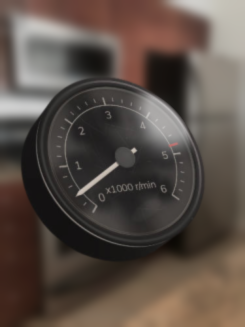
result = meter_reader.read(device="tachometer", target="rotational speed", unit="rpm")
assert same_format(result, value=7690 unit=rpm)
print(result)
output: value=400 unit=rpm
